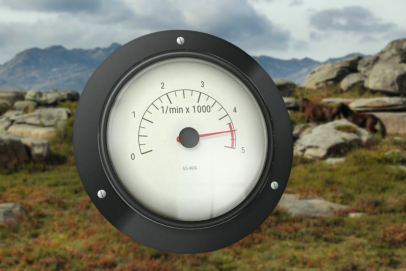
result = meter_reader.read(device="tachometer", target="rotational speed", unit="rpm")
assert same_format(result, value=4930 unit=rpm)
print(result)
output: value=4500 unit=rpm
